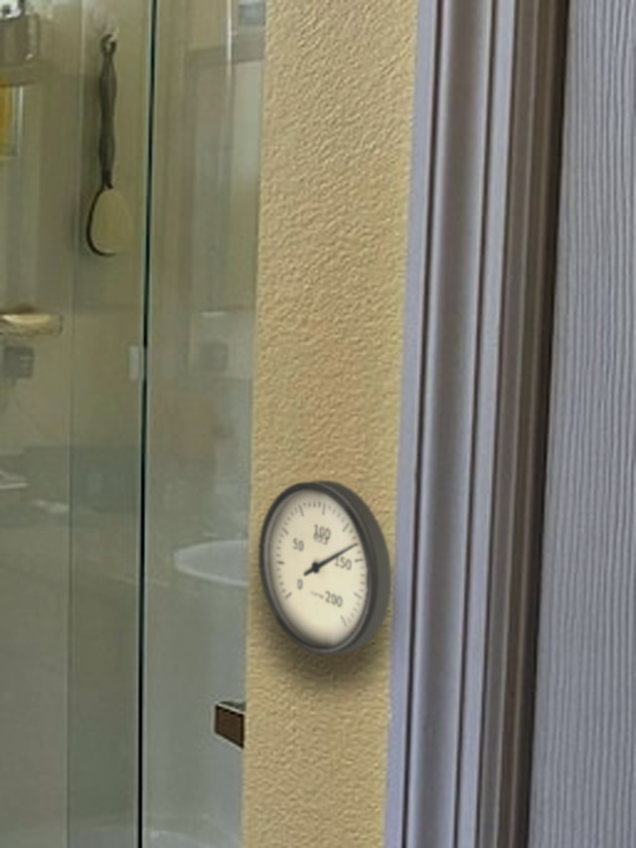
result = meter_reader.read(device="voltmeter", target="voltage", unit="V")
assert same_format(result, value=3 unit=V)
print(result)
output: value=140 unit=V
